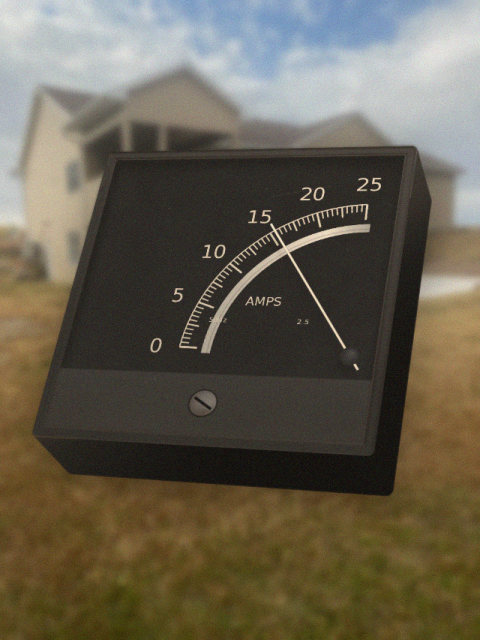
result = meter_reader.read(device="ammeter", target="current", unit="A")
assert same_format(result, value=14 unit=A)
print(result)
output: value=15.5 unit=A
